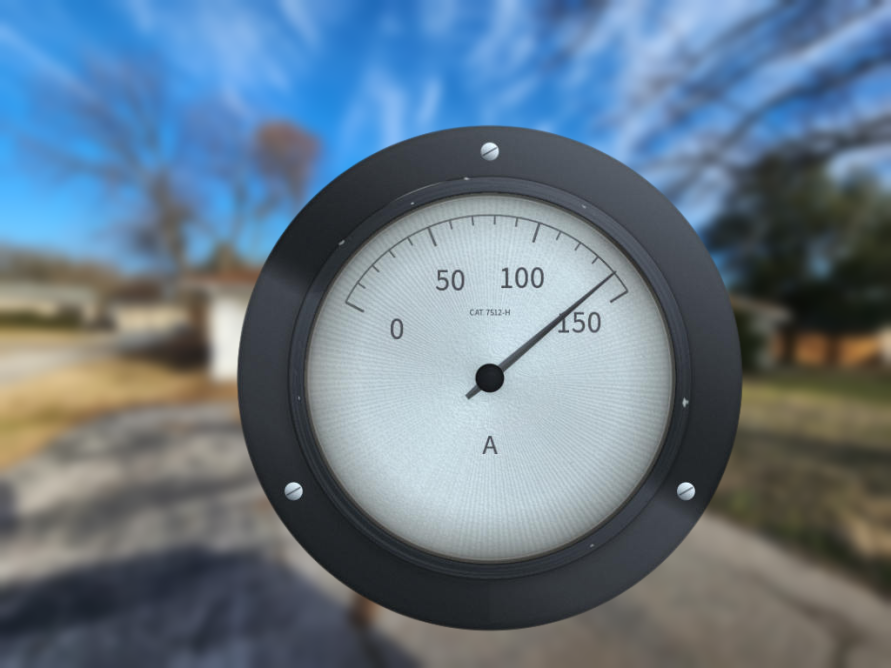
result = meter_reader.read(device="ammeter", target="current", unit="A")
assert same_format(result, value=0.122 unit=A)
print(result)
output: value=140 unit=A
